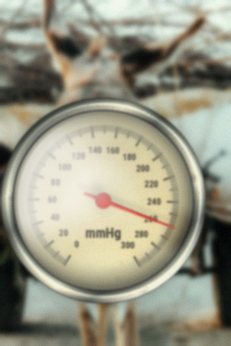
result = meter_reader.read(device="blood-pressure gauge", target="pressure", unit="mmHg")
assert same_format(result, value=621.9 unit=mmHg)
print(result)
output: value=260 unit=mmHg
